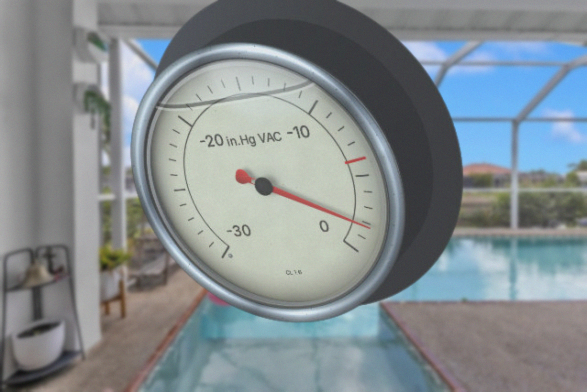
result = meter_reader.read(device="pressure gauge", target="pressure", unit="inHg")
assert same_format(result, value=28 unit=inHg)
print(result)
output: value=-2 unit=inHg
